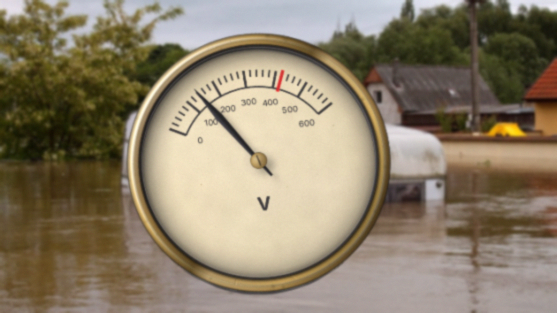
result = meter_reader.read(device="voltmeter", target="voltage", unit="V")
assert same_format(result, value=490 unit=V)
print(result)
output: value=140 unit=V
